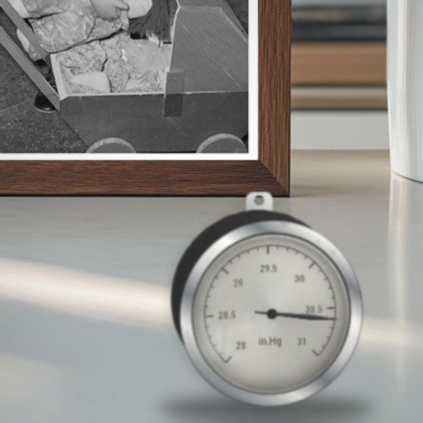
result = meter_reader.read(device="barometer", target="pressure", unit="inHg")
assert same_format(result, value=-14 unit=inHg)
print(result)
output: value=30.6 unit=inHg
